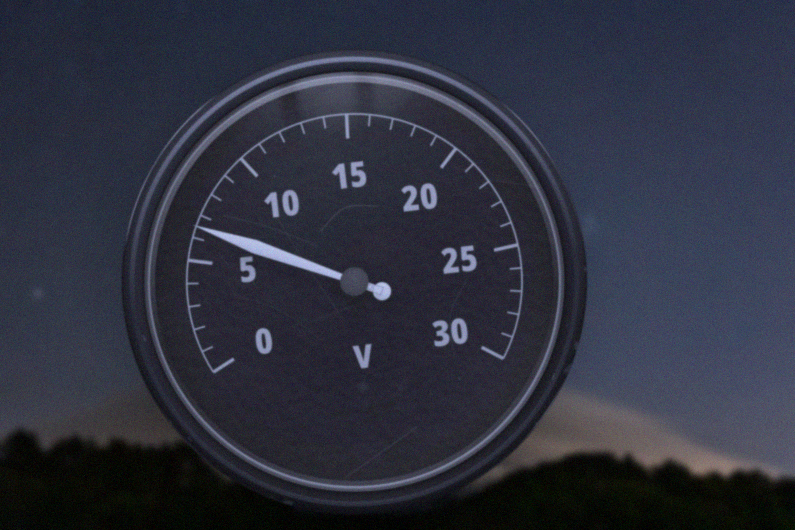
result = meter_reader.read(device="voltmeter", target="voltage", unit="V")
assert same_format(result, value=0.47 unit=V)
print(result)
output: value=6.5 unit=V
